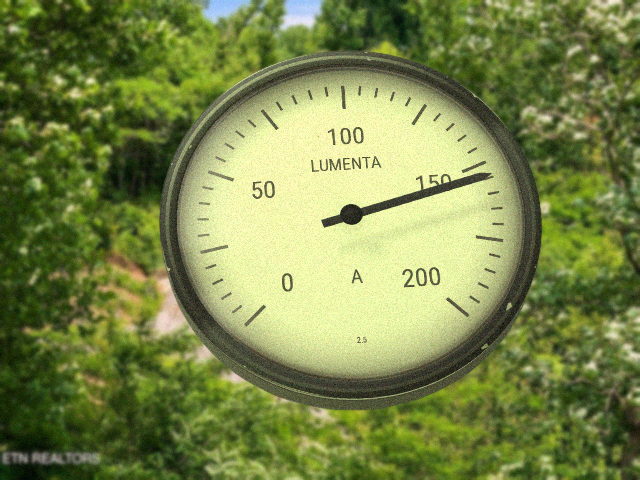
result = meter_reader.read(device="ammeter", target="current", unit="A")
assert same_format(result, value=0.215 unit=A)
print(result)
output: value=155 unit=A
